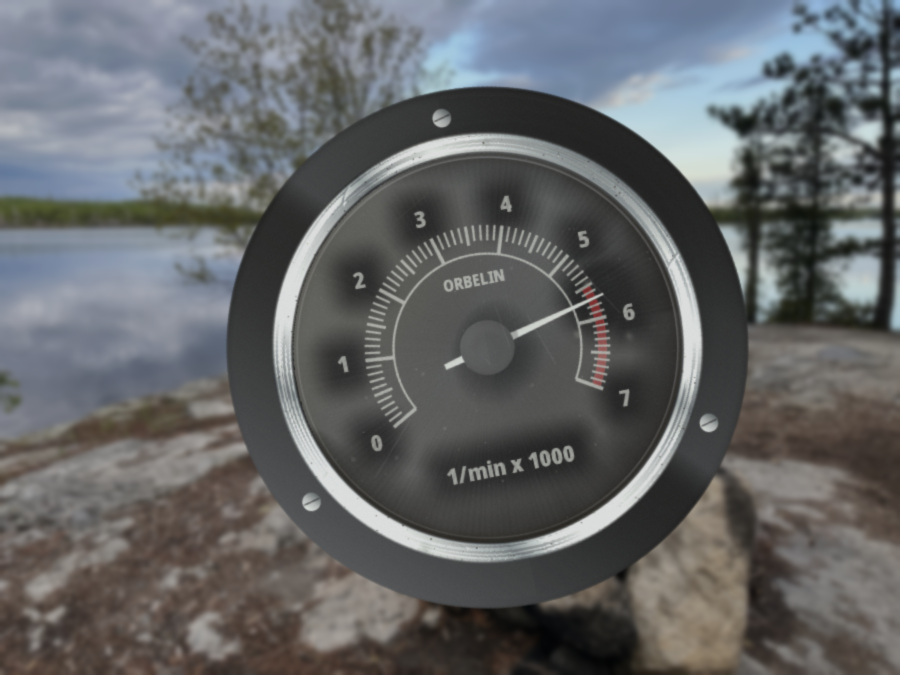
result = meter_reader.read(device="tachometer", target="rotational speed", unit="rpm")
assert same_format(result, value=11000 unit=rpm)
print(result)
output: value=5700 unit=rpm
